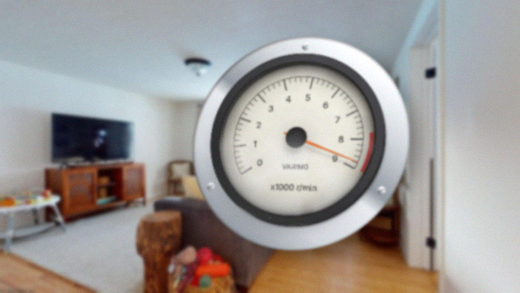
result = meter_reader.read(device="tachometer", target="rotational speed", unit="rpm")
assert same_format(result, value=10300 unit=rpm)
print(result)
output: value=8800 unit=rpm
